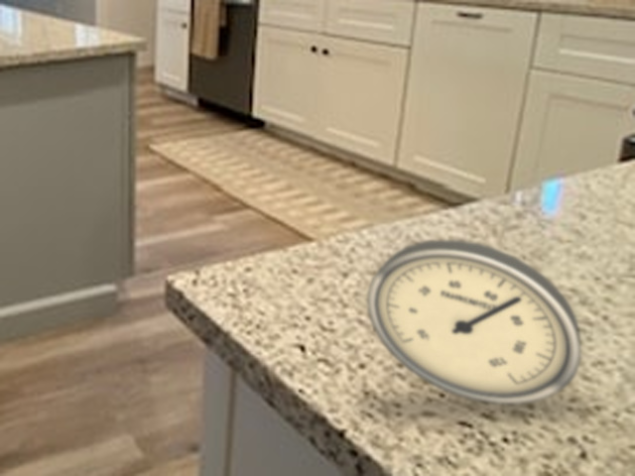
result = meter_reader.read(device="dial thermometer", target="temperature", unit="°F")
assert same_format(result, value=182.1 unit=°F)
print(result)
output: value=68 unit=°F
